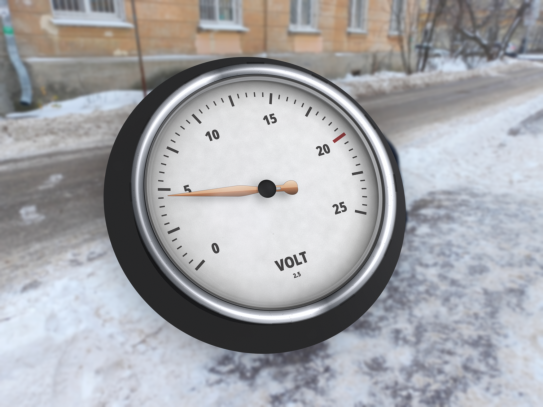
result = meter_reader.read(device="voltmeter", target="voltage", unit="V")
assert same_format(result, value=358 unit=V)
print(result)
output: value=4.5 unit=V
